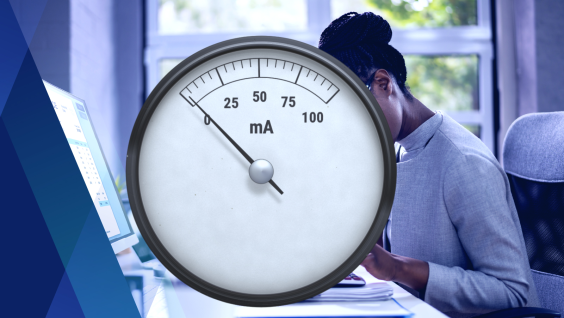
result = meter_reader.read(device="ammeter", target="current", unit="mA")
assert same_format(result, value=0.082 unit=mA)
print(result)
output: value=2.5 unit=mA
